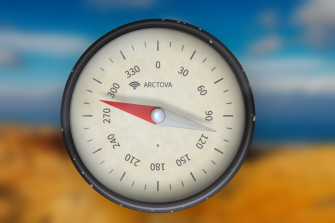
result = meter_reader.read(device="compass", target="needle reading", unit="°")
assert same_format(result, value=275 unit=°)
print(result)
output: value=285 unit=°
